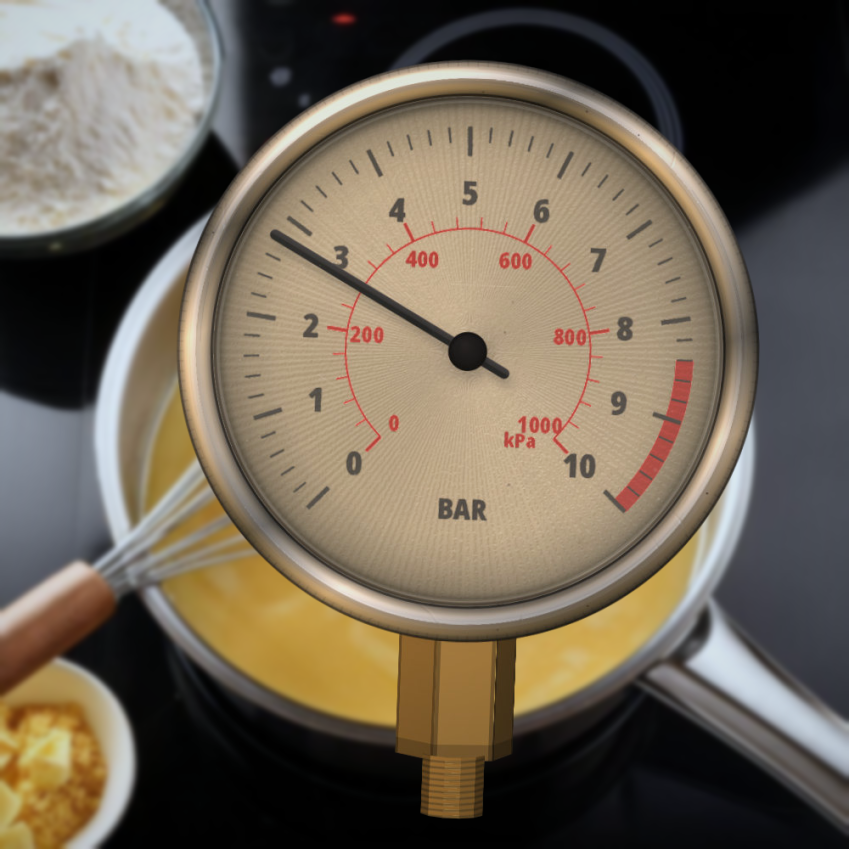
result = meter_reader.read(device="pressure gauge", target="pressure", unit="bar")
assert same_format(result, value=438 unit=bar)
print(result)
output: value=2.8 unit=bar
